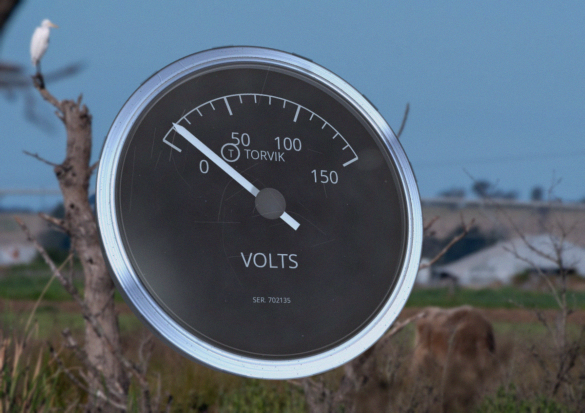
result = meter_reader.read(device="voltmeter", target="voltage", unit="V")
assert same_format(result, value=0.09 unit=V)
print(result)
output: value=10 unit=V
